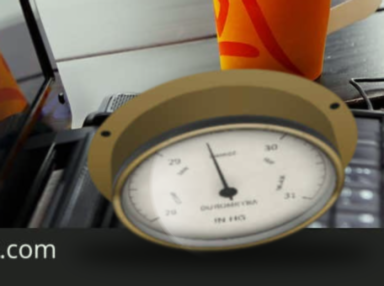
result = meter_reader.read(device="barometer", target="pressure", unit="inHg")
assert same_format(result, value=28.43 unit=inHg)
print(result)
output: value=29.4 unit=inHg
